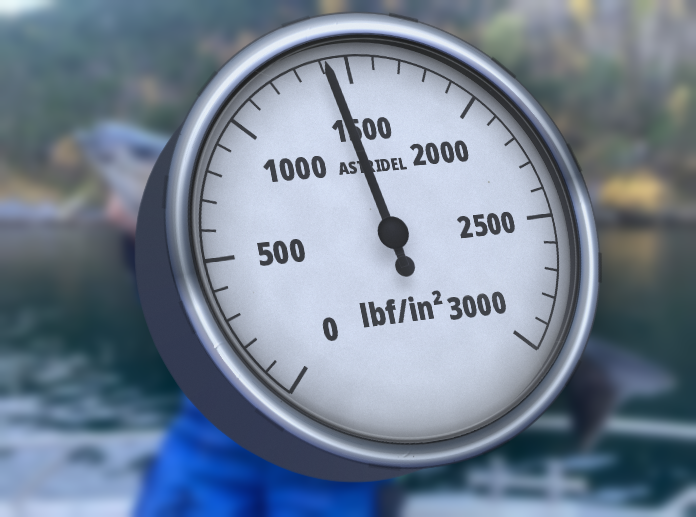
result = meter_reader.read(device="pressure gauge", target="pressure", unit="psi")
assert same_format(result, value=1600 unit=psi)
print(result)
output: value=1400 unit=psi
